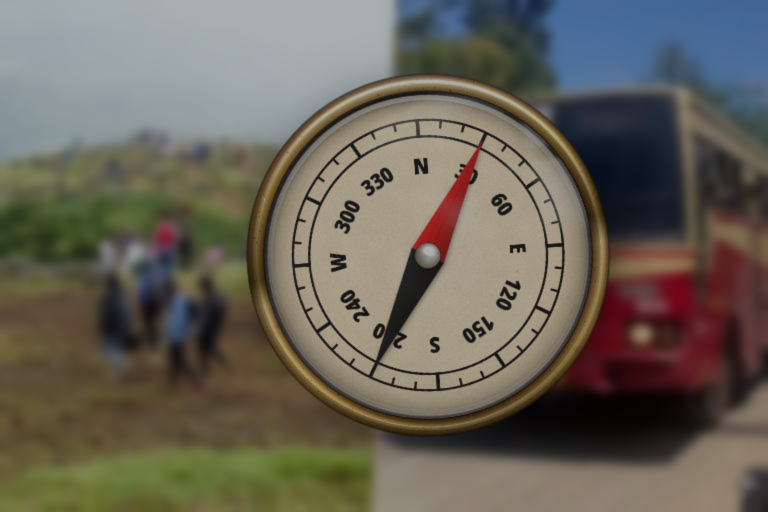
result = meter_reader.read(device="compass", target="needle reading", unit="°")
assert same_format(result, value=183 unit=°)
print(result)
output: value=30 unit=°
